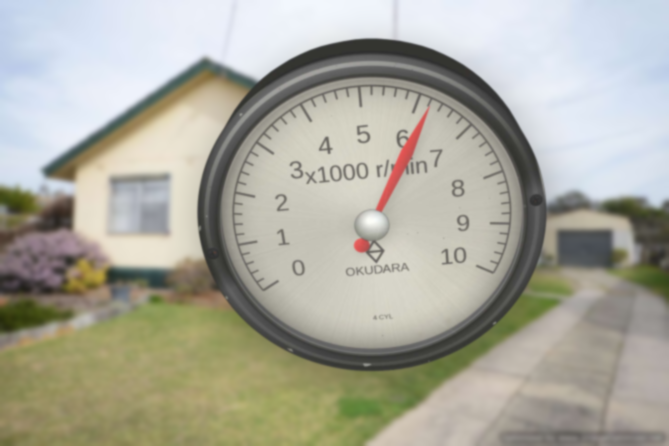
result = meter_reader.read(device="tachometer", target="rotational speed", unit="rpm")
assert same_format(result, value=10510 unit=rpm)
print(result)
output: value=6200 unit=rpm
